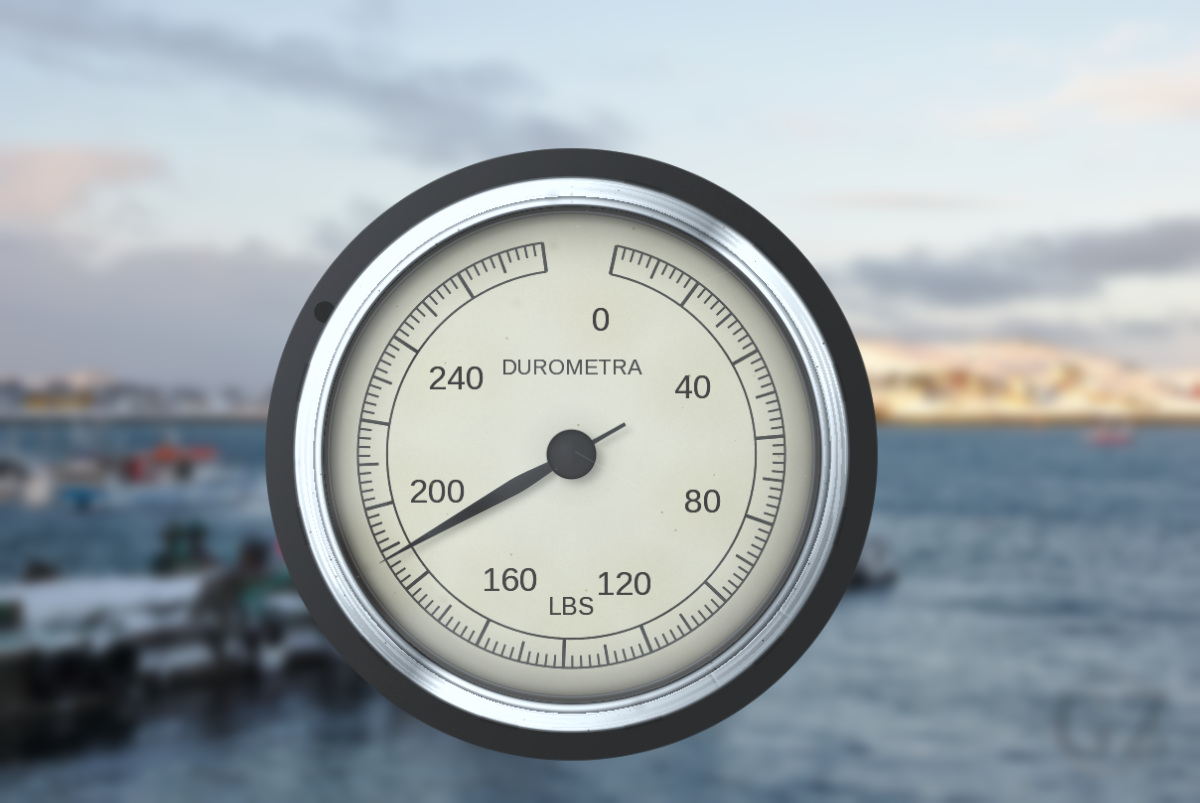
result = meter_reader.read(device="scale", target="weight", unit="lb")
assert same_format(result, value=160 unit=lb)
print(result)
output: value=188 unit=lb
